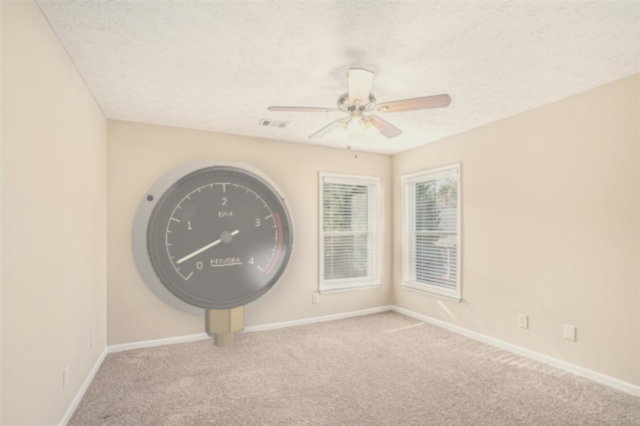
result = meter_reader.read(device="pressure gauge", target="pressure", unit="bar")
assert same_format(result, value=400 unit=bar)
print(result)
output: value=0.3 unit=bar
